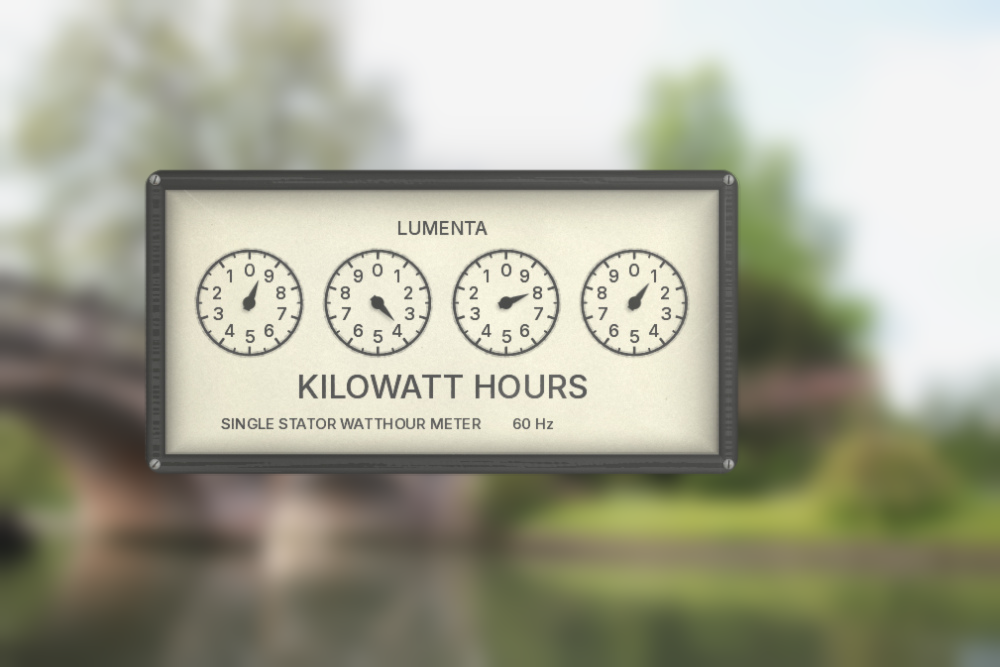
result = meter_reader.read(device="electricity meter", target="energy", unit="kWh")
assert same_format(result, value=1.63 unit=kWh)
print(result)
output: value=9381 unit=kWh
